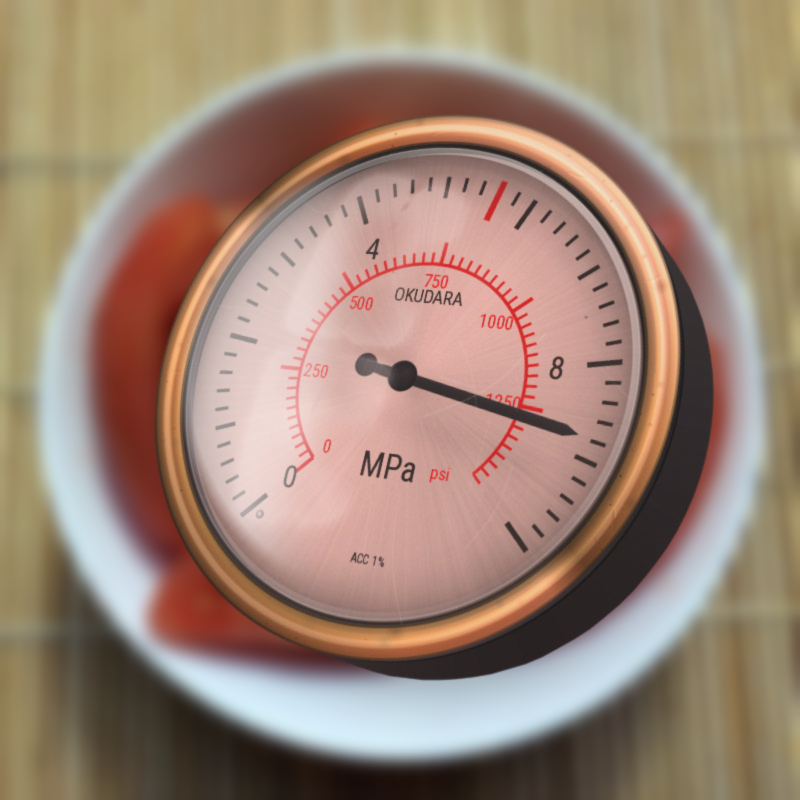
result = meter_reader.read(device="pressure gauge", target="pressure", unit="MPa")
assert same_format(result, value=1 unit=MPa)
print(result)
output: value=8.8 unit=MPa
